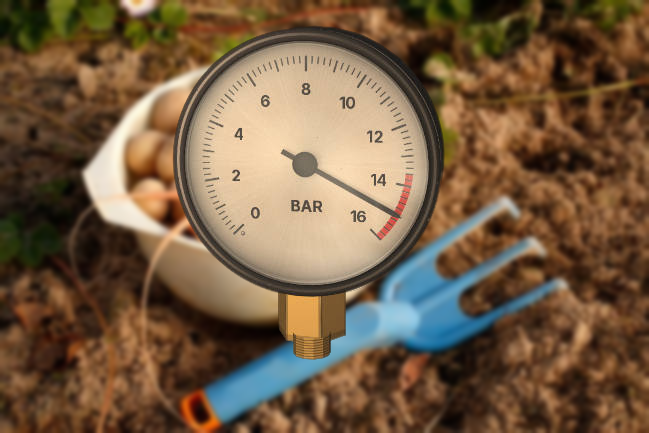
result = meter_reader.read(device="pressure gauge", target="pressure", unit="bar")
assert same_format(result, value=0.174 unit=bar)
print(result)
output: value=15 unit=bar
